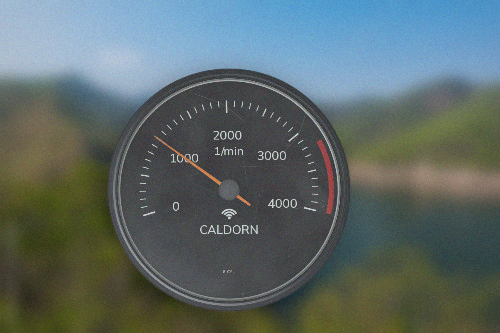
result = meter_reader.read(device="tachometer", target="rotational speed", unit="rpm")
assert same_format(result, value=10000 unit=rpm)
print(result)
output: value=1000 unit=rpm
